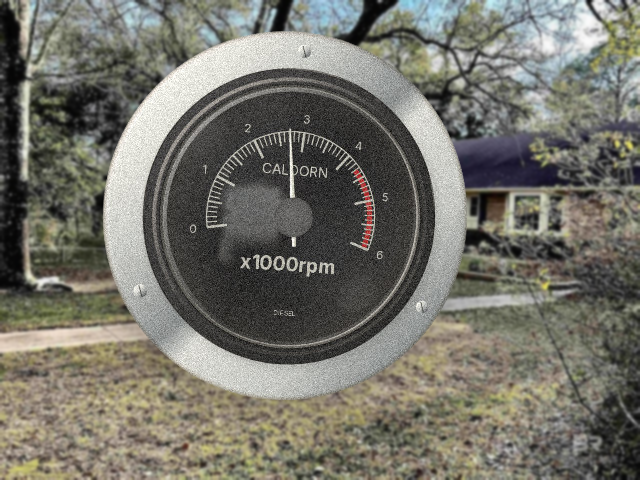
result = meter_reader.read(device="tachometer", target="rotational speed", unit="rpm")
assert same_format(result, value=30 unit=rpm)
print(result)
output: value=2700 unit=rpm
